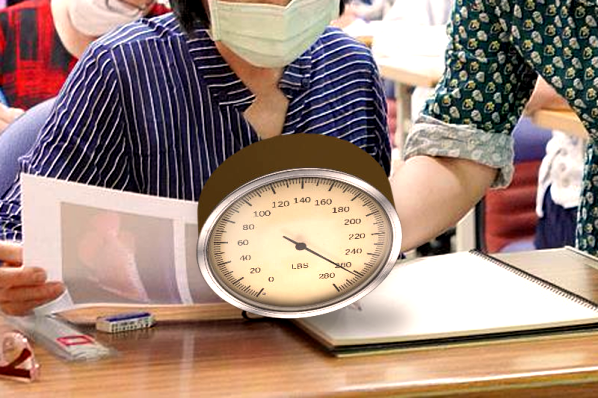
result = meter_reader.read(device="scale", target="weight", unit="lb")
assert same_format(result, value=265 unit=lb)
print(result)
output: value=260 unit=lb
